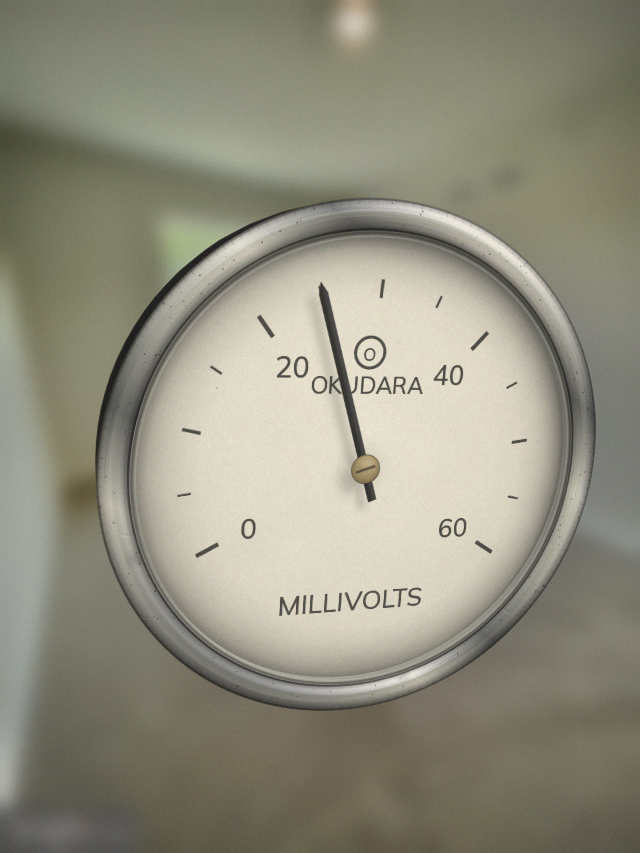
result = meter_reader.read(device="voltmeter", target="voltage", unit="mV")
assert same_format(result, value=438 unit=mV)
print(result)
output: value=25 unit=mV
